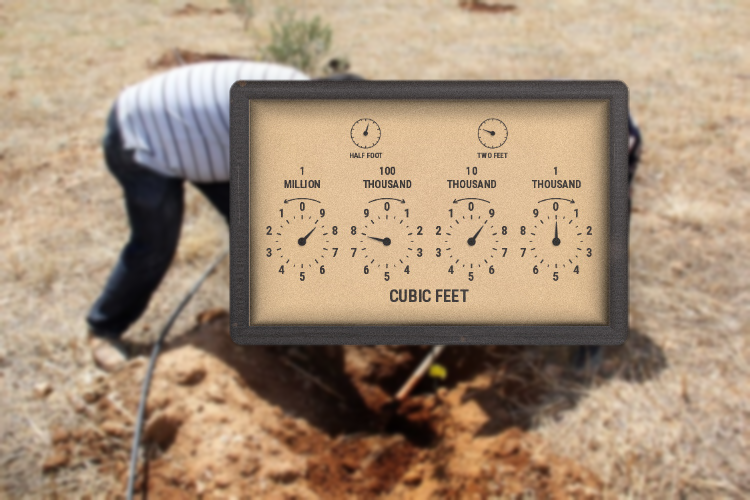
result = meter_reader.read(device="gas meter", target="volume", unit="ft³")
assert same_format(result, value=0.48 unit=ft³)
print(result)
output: value=879000 unit=ft³
